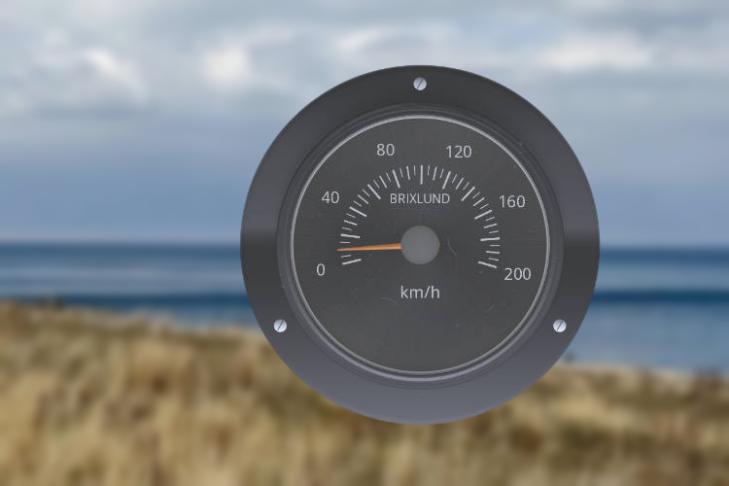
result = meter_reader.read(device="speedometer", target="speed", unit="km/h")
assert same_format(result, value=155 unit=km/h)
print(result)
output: value=10 unit=km/h
